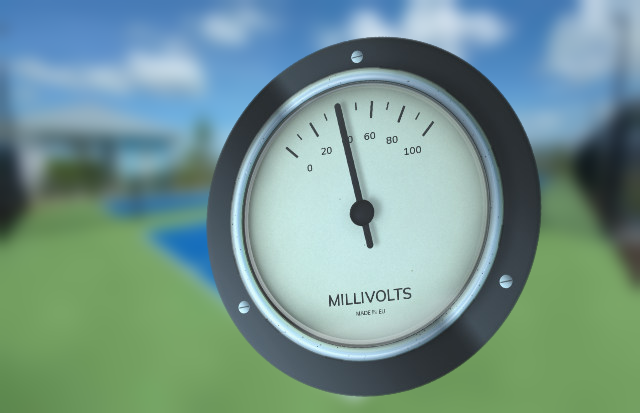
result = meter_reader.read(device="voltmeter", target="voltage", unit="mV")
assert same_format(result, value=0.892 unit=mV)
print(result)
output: value=40 unit=mV
